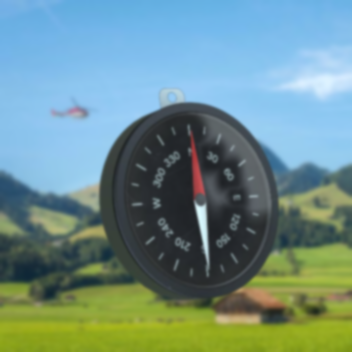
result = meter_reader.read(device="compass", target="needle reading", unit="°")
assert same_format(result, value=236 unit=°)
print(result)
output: value=0 unit=°
